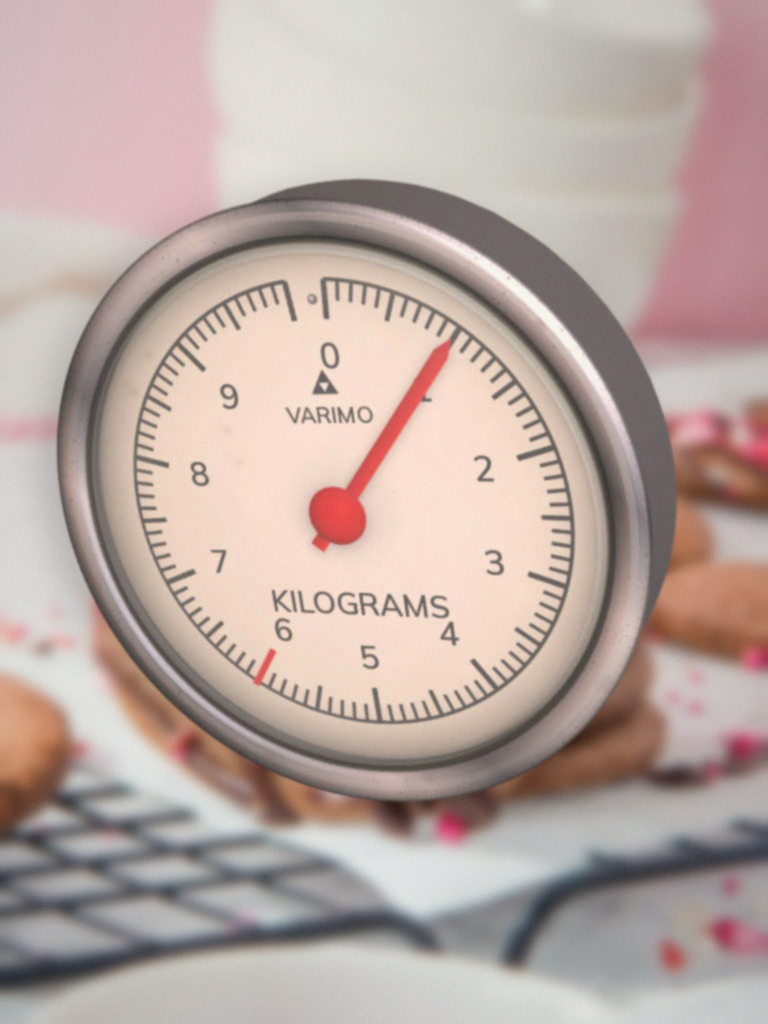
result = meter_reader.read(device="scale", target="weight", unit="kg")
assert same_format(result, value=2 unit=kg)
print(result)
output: value=1 unit=kg
